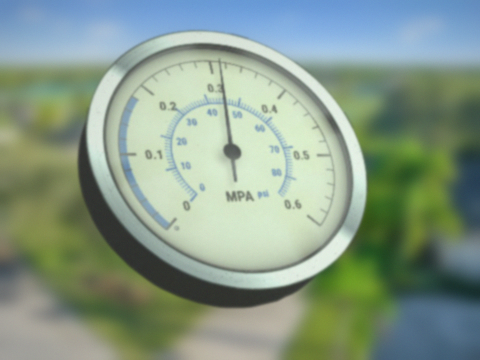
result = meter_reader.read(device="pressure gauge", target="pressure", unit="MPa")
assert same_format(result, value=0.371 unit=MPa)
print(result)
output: value=0.31 unit=MPa
